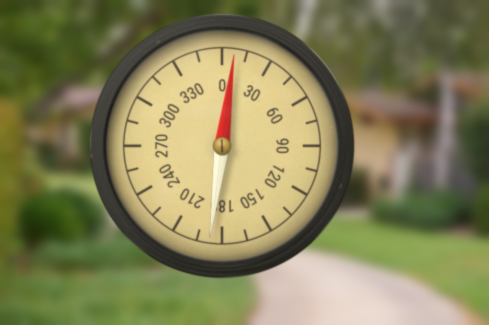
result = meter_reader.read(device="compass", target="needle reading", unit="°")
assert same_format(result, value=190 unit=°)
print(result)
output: value=7.5 unit=°
